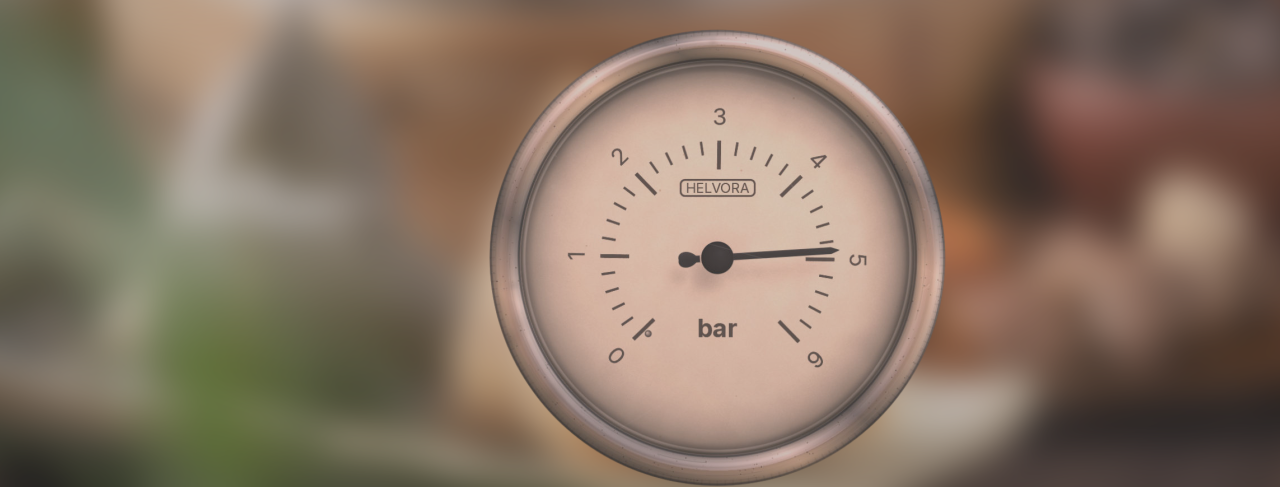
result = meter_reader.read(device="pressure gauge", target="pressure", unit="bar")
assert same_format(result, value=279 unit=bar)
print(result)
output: value=4.9 unit=bar
